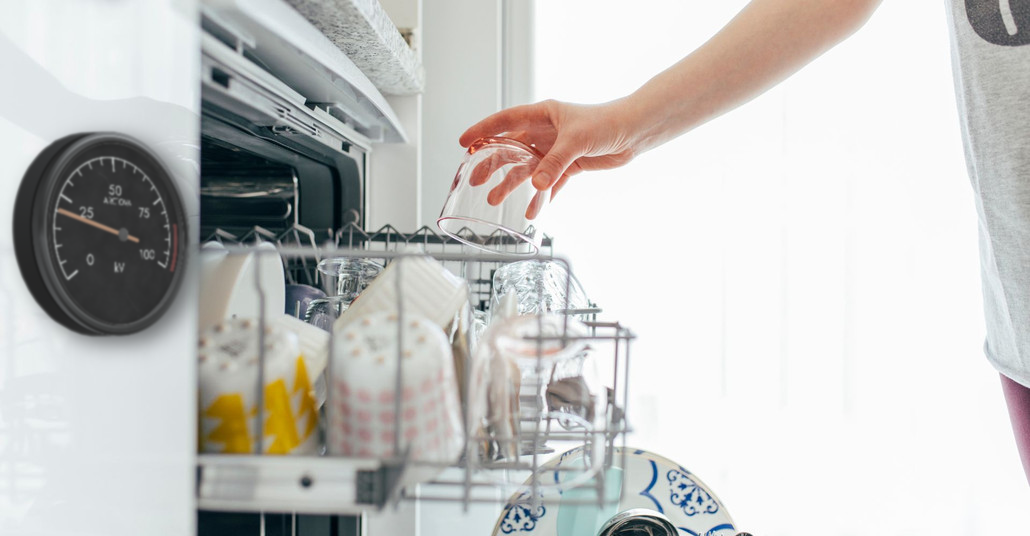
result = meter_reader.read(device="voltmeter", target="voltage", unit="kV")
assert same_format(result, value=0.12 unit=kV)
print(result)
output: value=20 unit=kV
